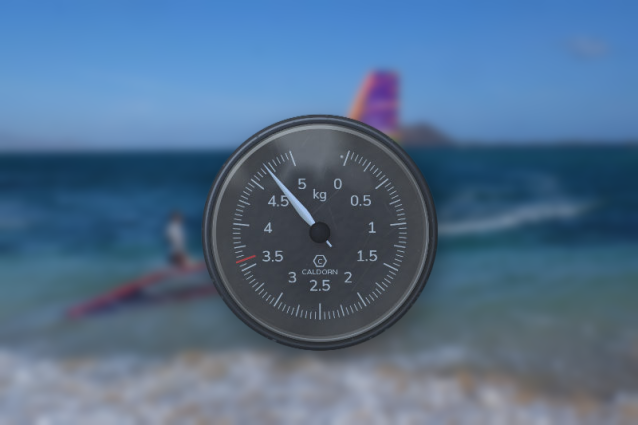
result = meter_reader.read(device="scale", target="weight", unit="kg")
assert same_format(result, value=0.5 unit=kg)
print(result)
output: value=4.7 unit=kg
